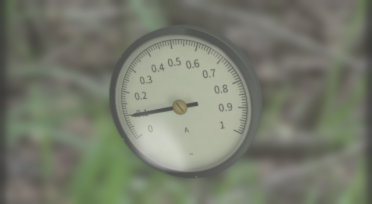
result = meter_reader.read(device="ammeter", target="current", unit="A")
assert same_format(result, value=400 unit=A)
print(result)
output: value=0.1 unit=A
